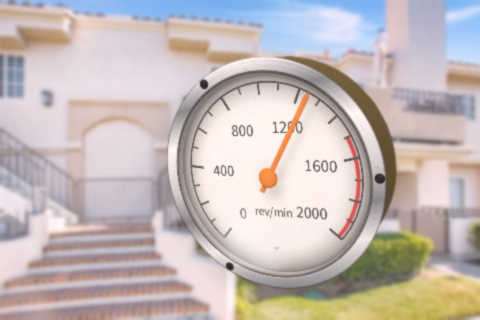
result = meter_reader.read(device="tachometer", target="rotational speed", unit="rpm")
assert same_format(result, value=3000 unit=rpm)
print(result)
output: value=1250 unit=rpm
